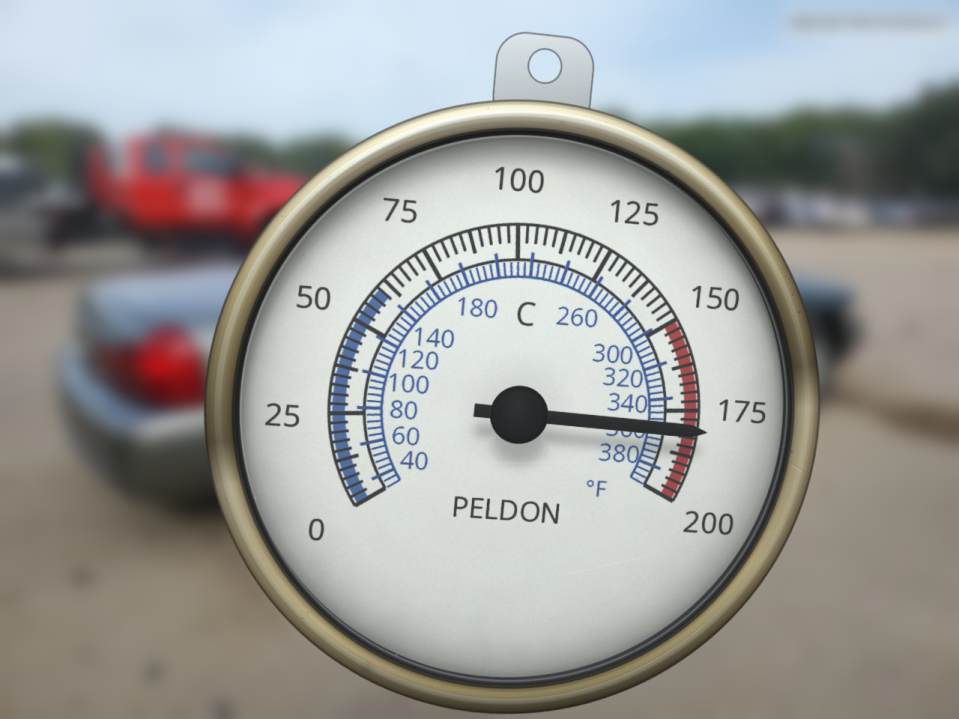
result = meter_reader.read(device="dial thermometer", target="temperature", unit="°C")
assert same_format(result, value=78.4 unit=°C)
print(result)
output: value=180 unit=°C
